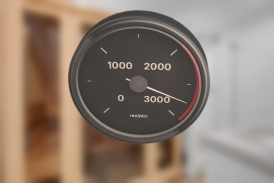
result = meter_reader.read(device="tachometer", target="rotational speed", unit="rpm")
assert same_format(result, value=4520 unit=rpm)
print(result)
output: value=2750 unit=rpm
